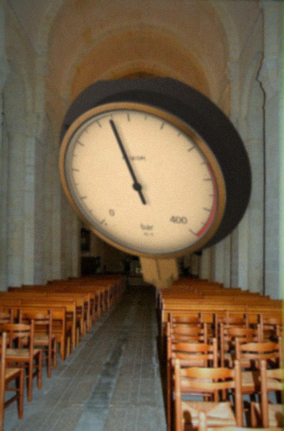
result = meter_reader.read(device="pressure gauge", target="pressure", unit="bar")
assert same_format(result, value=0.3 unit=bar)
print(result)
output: value=180 unit=bar
